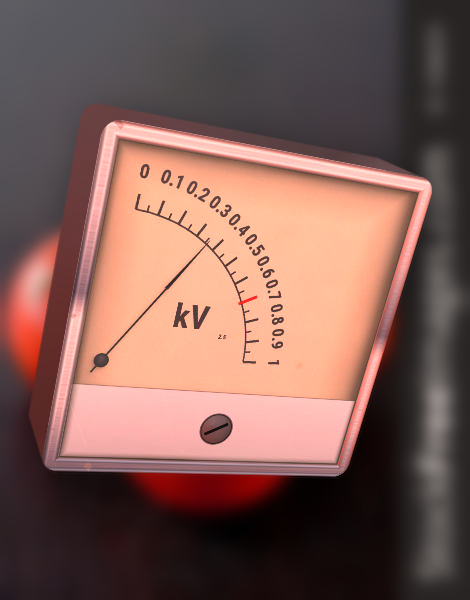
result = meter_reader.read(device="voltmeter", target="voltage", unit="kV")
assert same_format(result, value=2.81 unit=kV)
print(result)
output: value=0.35 unit=kV
